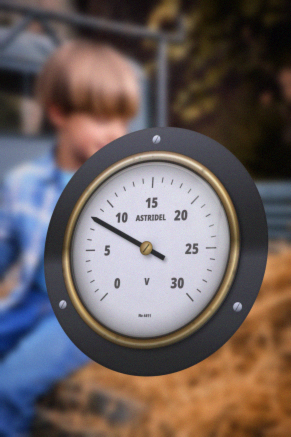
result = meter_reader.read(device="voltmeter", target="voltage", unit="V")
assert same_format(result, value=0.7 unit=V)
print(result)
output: value=8 unit=V
